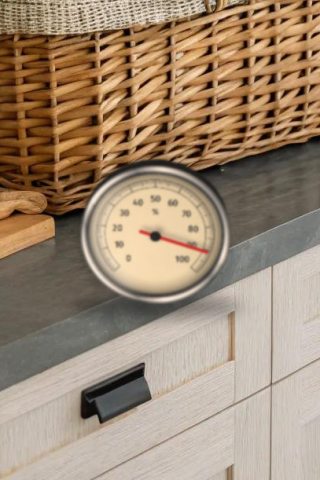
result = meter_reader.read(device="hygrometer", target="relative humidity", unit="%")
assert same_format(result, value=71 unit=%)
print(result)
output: value=90 unit=%
